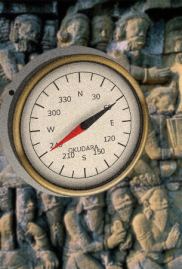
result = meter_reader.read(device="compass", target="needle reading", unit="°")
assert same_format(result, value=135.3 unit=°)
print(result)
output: value=240 unit=°
